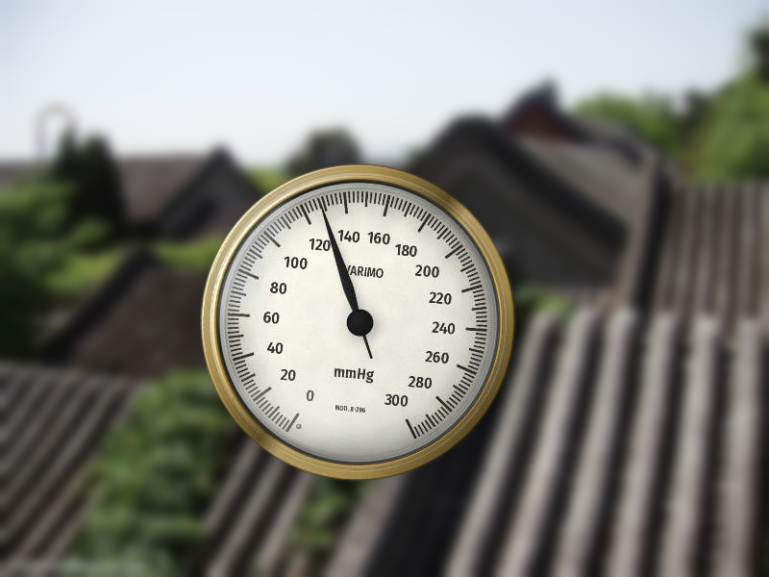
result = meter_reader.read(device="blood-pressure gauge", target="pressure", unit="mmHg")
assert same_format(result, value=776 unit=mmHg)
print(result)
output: value=128 unit=mmHg
